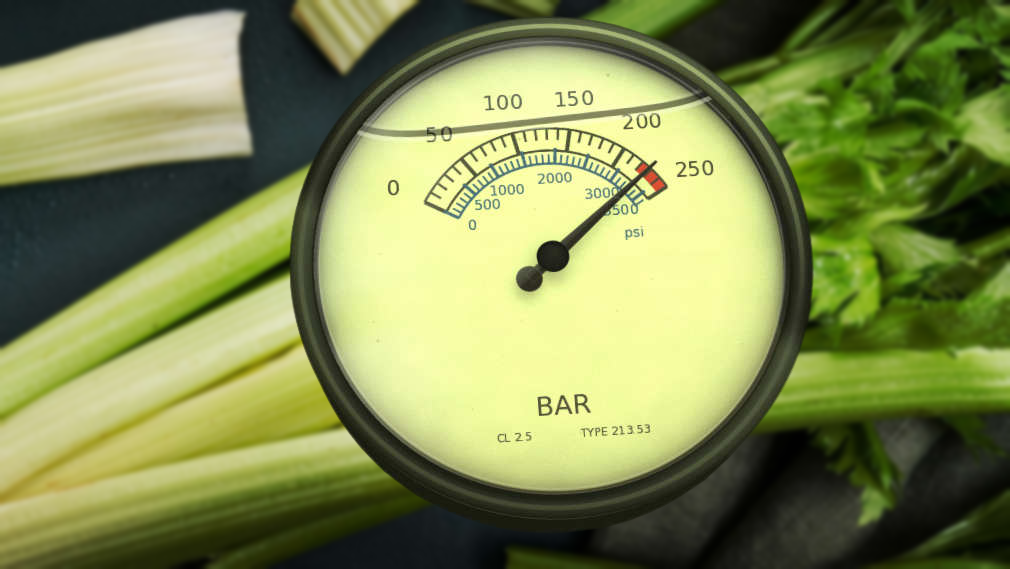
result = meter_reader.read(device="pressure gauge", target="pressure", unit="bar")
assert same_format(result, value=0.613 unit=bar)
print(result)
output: value=230 unit=bar
